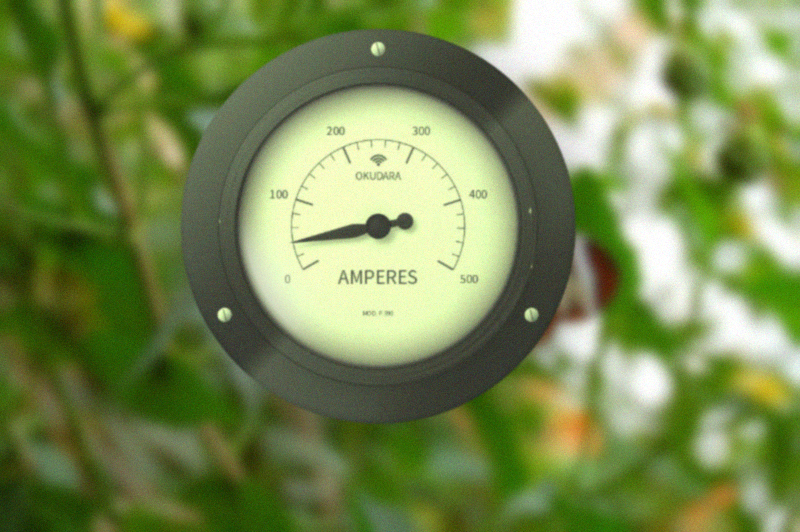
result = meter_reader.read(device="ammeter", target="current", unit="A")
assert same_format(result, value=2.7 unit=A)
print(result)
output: value=40 unit=A
